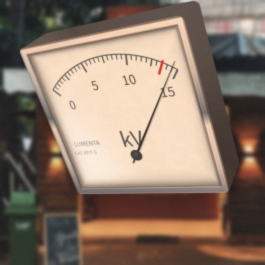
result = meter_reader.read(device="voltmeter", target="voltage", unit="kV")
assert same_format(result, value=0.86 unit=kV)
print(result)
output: value=14.5 unit=kV
